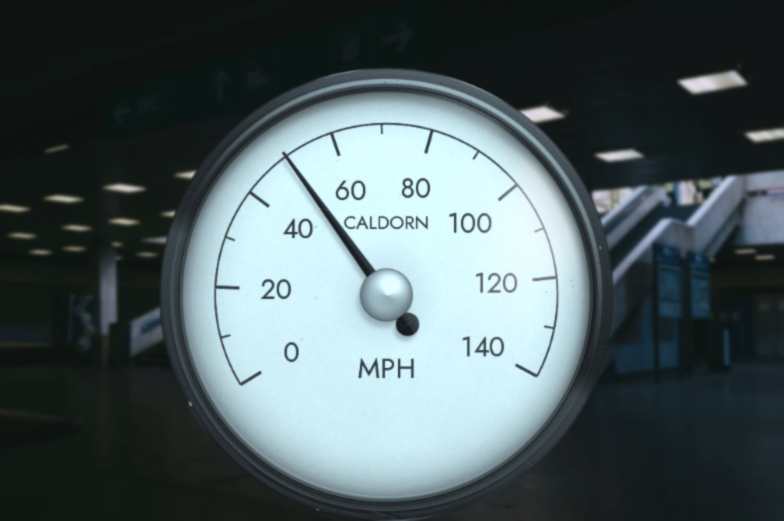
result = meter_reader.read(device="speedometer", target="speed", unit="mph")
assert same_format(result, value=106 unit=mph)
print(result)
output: value=50 unit=mph
